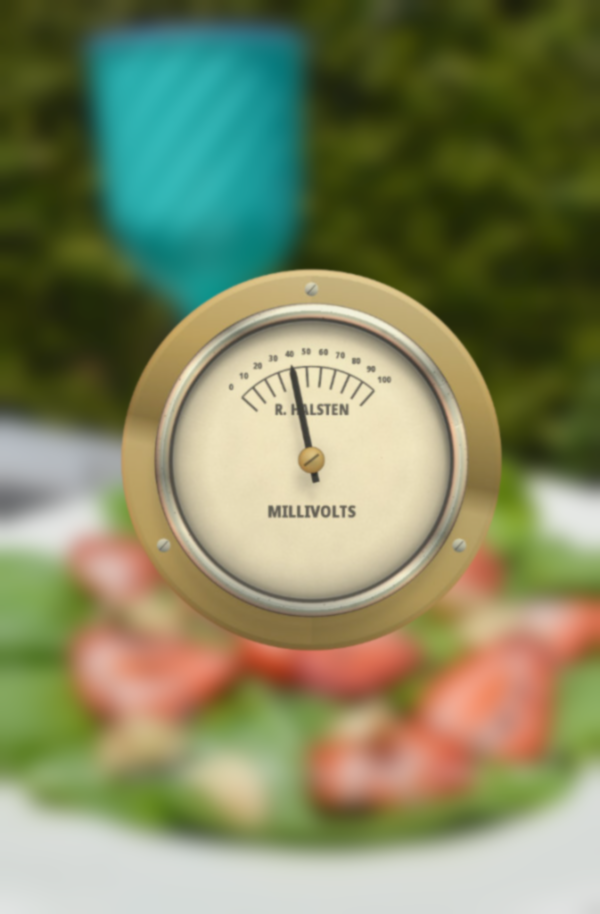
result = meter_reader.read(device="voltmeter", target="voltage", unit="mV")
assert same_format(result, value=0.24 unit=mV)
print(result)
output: value=40 unit=mV
